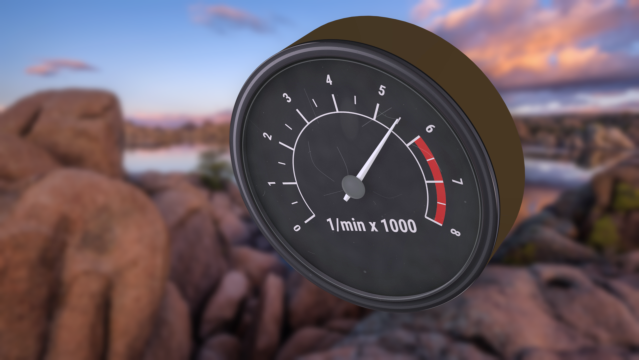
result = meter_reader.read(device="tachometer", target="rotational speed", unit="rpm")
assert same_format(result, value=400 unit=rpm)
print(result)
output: value=5500 unit=rpm
